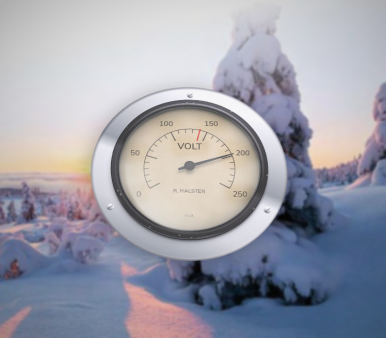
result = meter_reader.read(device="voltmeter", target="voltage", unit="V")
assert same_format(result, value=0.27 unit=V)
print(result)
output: value=200 unit=V
